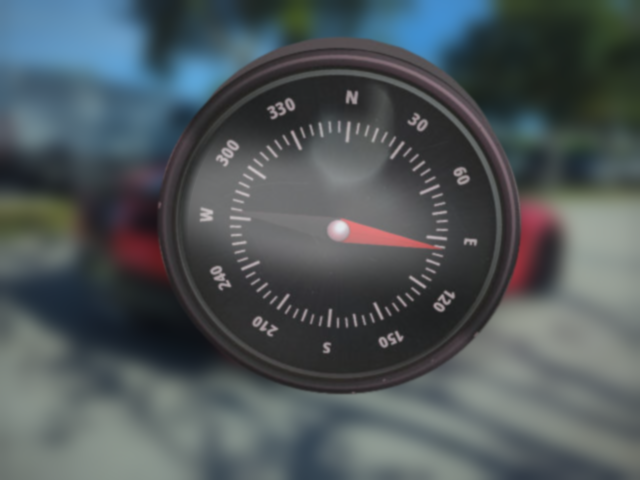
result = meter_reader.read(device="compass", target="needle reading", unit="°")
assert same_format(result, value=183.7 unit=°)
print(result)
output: value=95 unit=°
